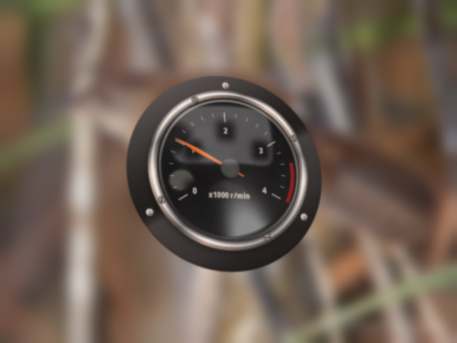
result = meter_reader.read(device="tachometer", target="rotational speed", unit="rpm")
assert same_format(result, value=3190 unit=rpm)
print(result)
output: value=1000 unit=rpm
